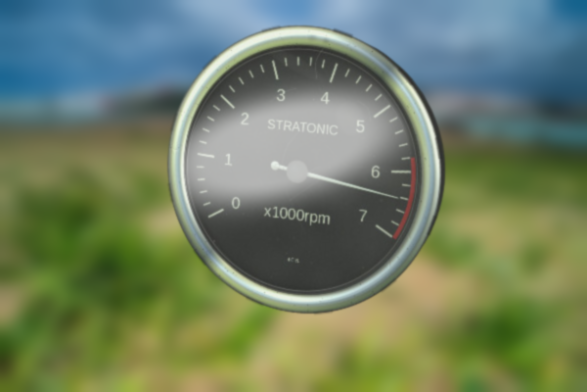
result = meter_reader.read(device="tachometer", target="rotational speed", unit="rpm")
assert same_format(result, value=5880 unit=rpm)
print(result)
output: value=6400 unit=rpm
